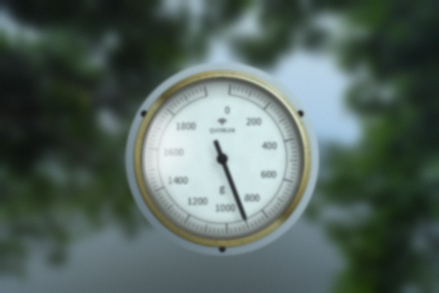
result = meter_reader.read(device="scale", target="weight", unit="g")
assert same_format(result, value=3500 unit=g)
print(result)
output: value=900 unit=g
